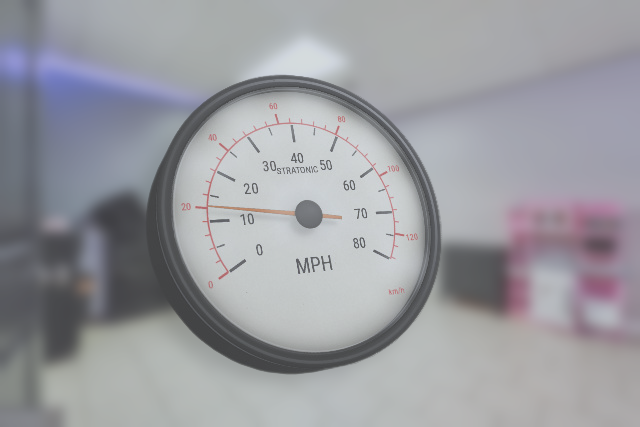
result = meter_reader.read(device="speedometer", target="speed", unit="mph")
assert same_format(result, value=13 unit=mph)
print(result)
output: value=12.5 unit=mph
